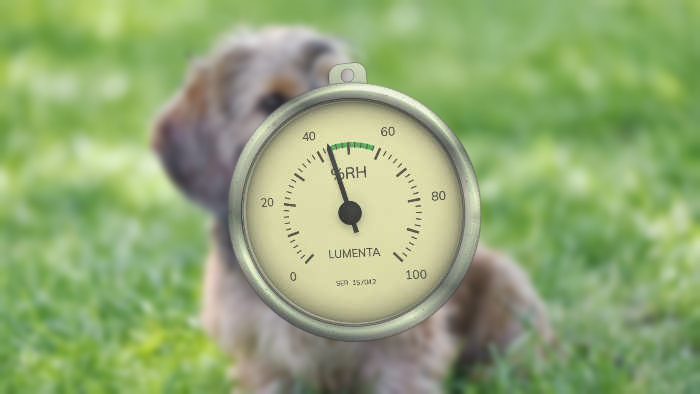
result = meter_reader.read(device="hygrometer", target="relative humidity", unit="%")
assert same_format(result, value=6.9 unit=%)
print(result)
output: value=44 unit=%
